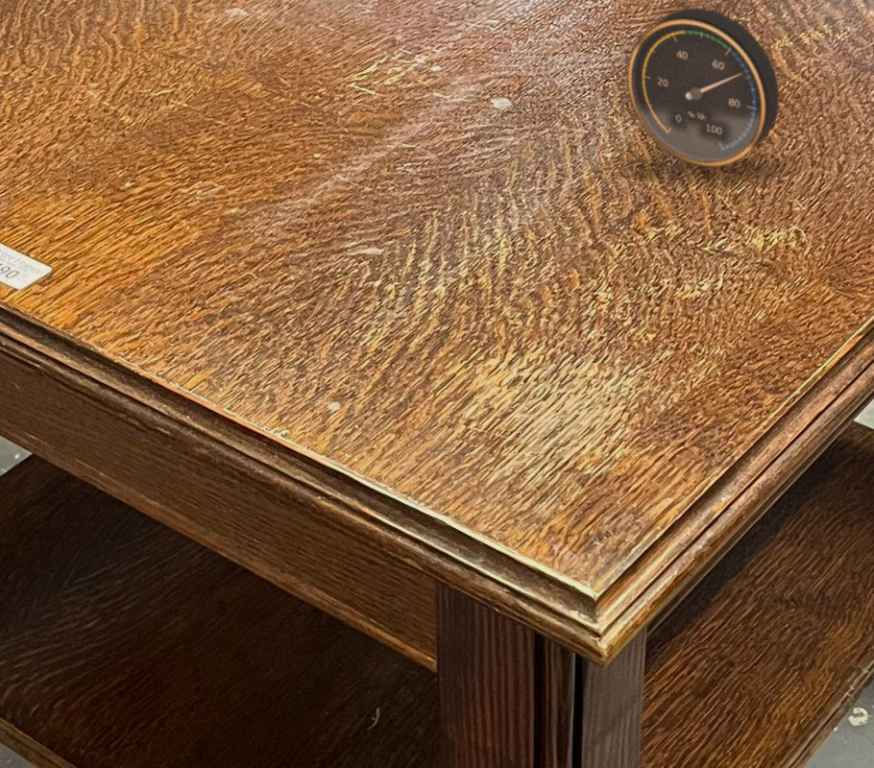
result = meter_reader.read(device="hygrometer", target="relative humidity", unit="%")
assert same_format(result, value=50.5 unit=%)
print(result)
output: value=68 unit=%
